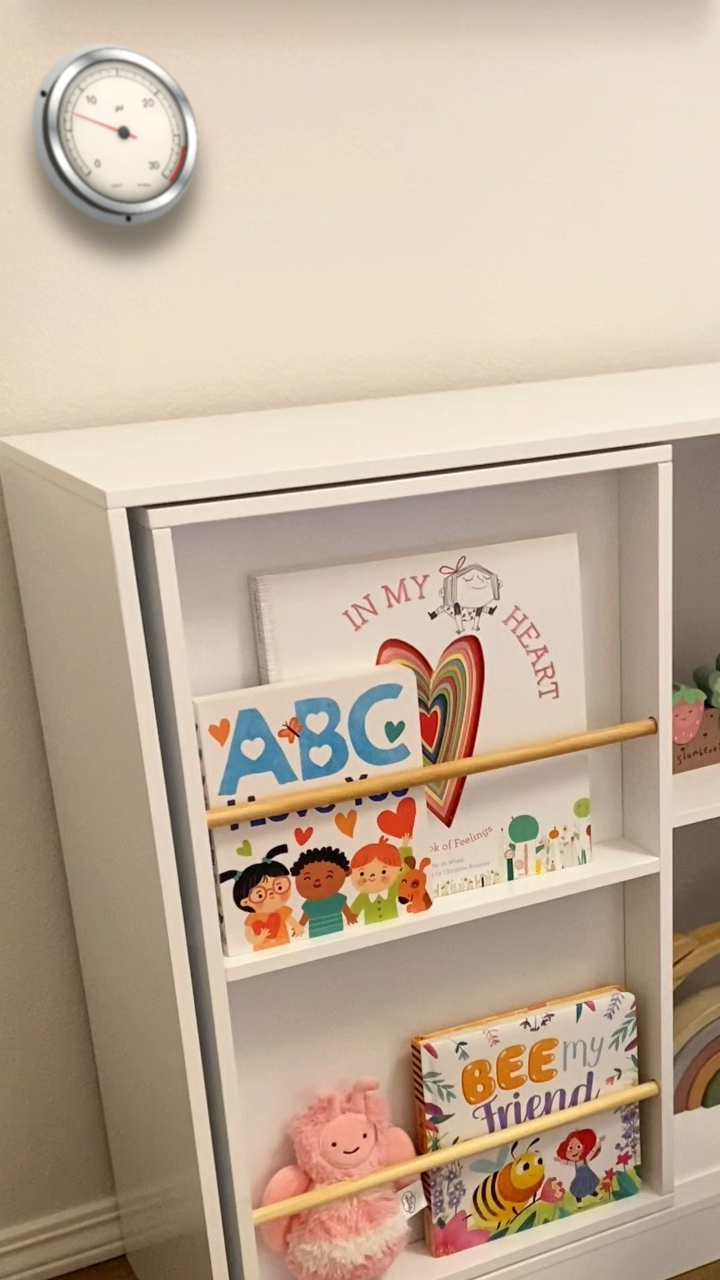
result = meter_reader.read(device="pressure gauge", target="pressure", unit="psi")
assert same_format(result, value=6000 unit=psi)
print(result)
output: value=7 unit=psi
